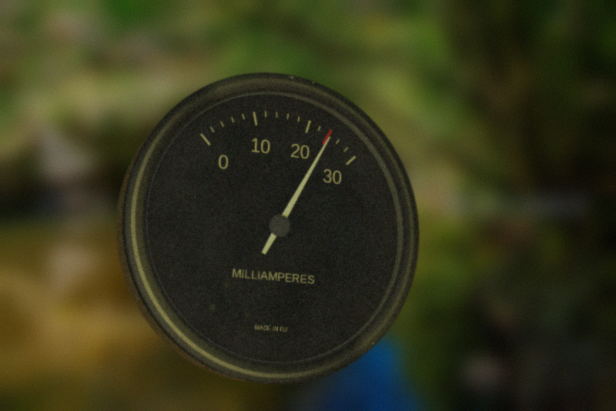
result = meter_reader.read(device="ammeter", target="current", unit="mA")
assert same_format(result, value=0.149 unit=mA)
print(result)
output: value=24 unit=mA
